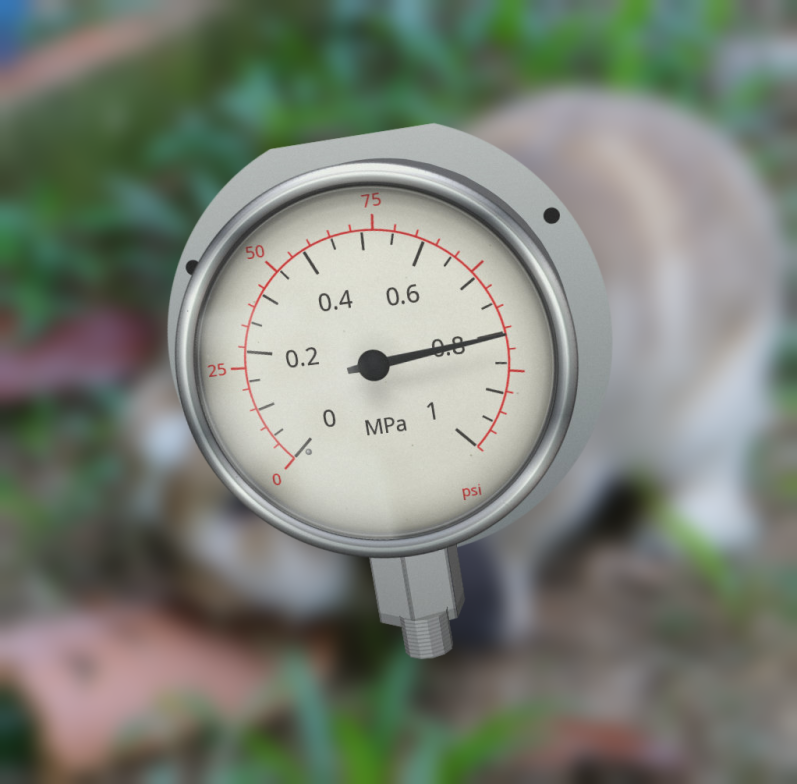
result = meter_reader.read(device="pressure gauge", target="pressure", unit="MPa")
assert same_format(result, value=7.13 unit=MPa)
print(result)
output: value=0.8 unit=MPa
